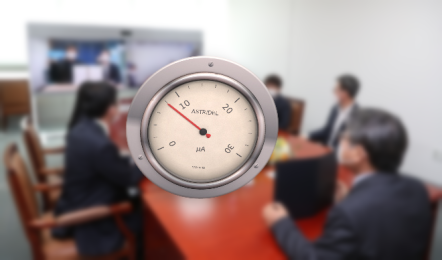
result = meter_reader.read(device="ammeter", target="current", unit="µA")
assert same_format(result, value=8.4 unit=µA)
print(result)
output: value=8 unit=µA
